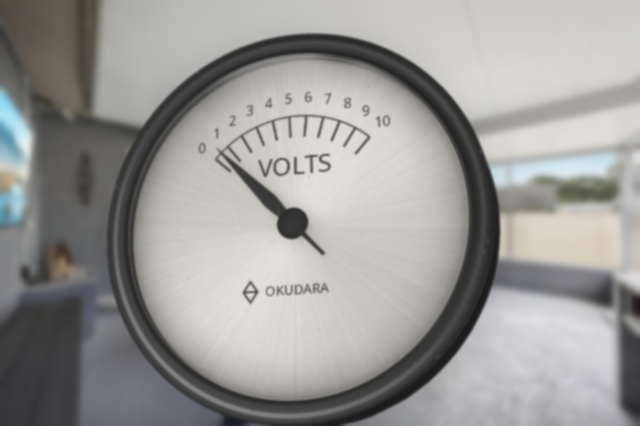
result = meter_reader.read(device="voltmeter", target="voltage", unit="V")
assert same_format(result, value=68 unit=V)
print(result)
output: value=0.5 unit=V
